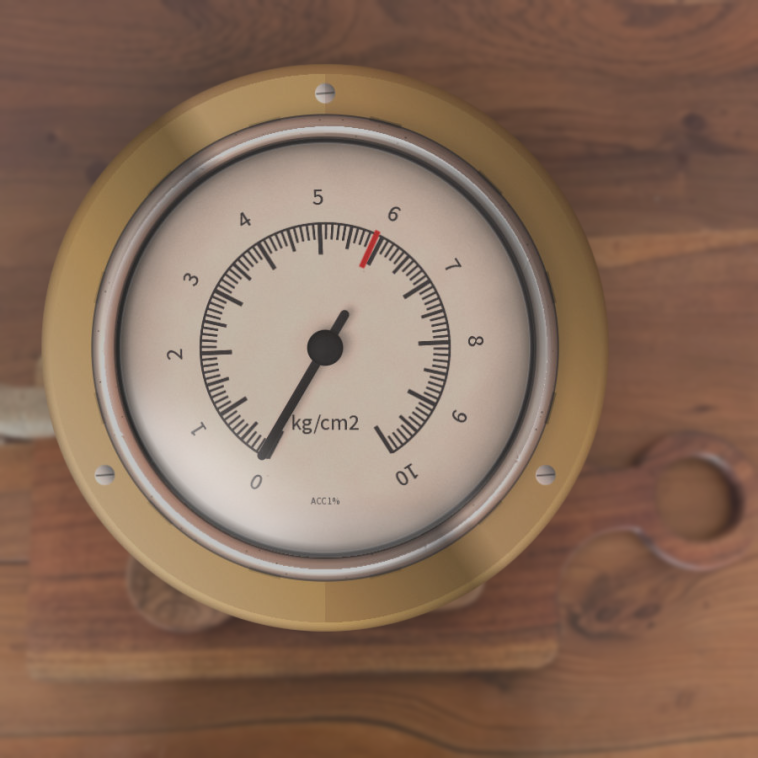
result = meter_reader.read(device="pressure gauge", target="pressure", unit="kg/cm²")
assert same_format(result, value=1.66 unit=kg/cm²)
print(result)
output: value=0.1 unit=kg/cm²
